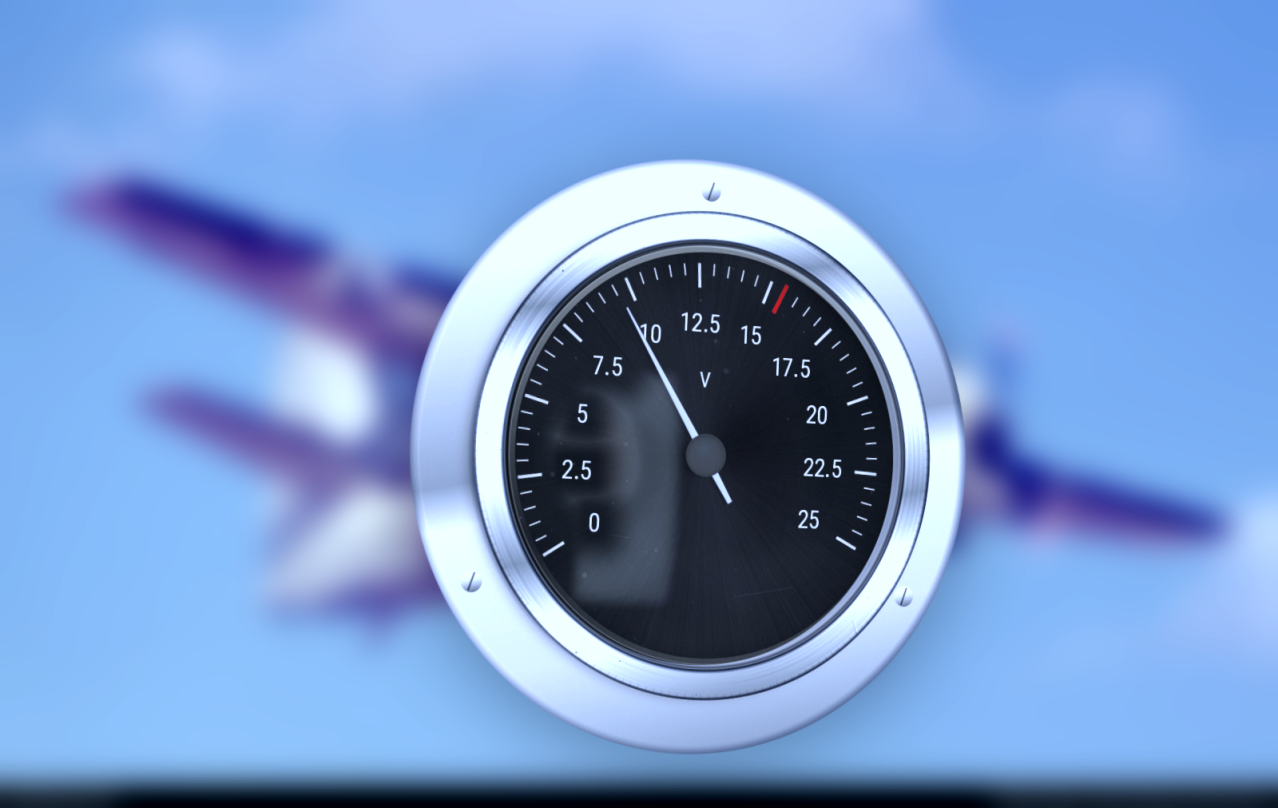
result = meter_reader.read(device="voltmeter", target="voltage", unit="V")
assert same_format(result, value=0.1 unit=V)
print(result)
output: value=9.5 unit=V
